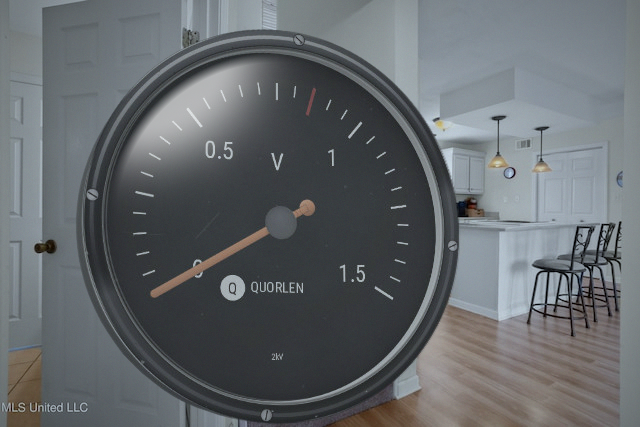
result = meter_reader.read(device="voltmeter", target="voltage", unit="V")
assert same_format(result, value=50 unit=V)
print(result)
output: value=0 unit=V
